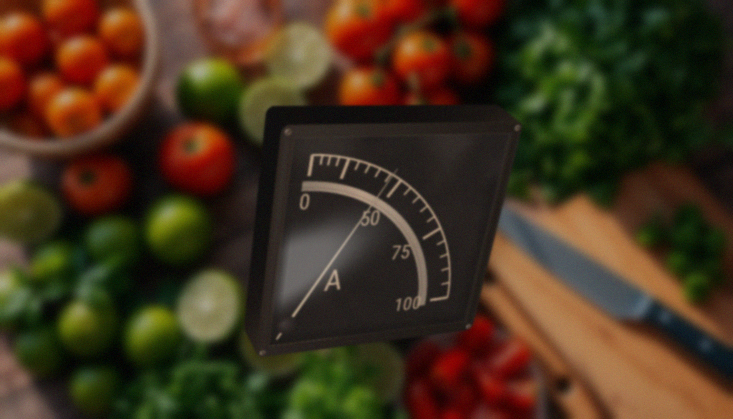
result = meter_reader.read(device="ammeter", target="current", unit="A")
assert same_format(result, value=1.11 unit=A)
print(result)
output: value=45 unit=A
